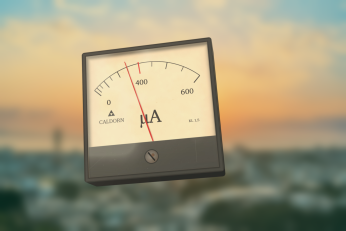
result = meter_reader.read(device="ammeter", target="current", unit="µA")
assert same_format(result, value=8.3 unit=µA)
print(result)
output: value=350 unit=µA
